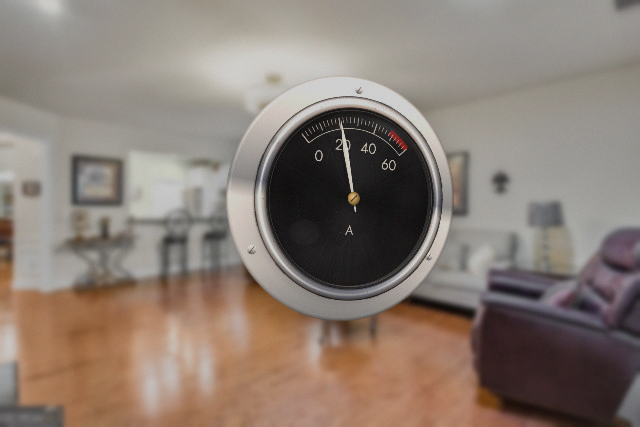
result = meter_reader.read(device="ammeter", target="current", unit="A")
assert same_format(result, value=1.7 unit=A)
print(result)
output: value=20 unit=A
